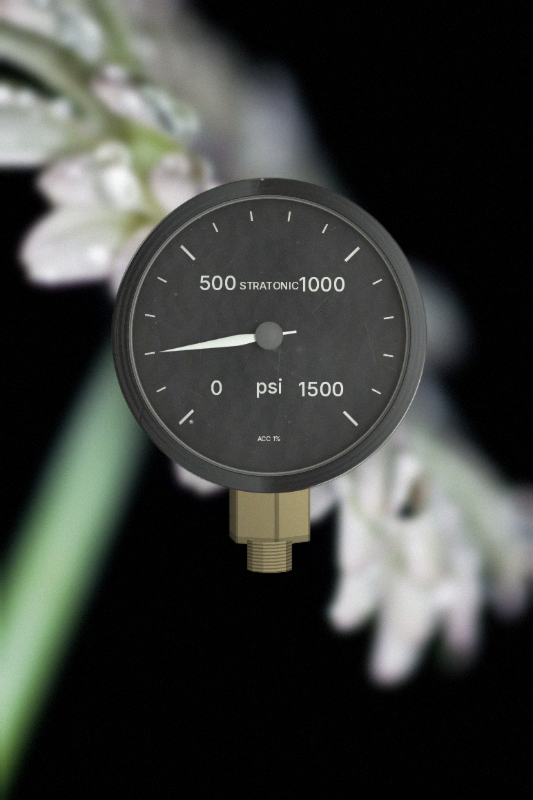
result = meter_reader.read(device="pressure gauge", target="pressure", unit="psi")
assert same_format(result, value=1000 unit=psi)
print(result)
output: value=200 unit=psi
